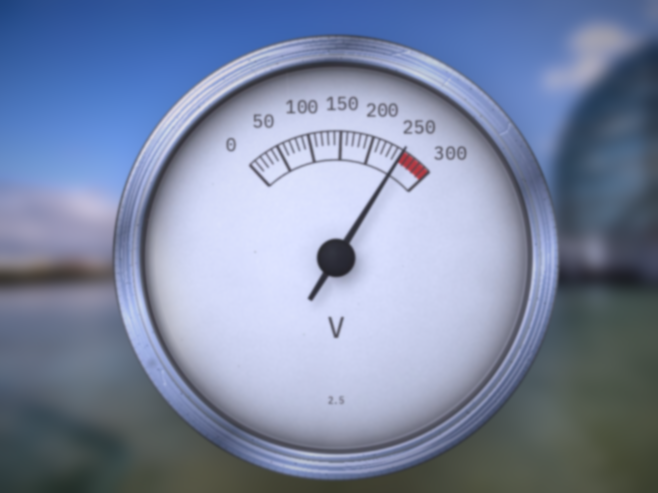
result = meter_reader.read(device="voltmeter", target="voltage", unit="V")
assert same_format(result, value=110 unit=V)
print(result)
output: value=250 unit=V
